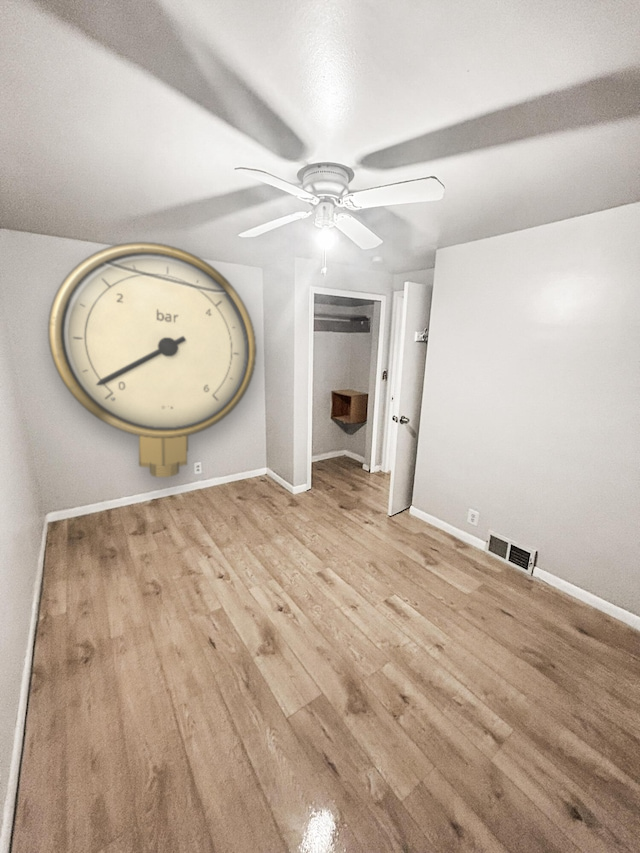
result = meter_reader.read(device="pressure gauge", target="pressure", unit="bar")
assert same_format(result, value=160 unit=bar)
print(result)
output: value=0.25 unit=bar
